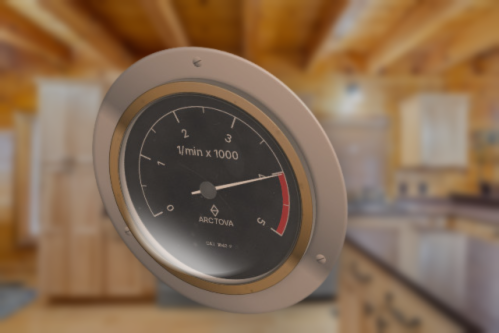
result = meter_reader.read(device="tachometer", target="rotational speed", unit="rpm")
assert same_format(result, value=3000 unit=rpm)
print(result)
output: value=4000 unit=rpm
